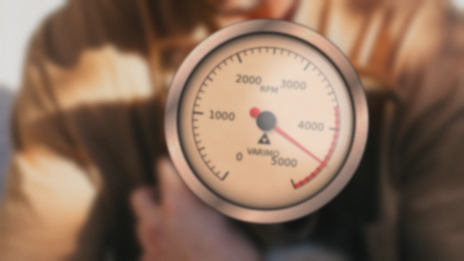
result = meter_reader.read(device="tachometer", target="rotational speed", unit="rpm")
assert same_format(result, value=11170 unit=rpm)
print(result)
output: value=4500 unit=rpm
